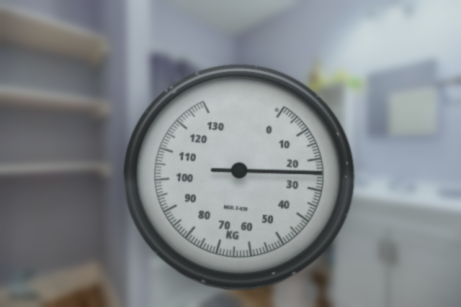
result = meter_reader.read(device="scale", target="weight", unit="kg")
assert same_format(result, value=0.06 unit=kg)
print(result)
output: value=25 unit=kg
